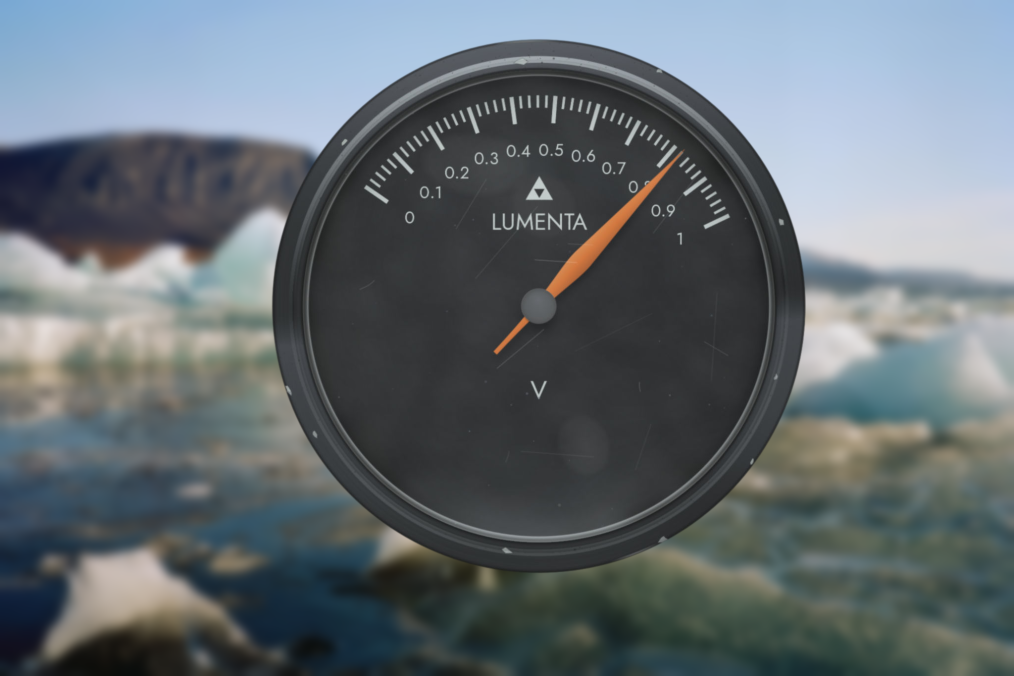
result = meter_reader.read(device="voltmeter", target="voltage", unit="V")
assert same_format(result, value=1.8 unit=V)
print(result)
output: value=0.82 unit=V
